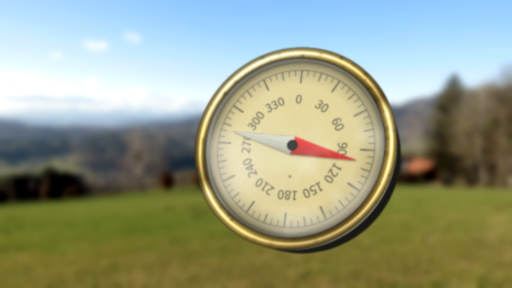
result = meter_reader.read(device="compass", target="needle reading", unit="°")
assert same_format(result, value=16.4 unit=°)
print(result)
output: value=100 unit=°
